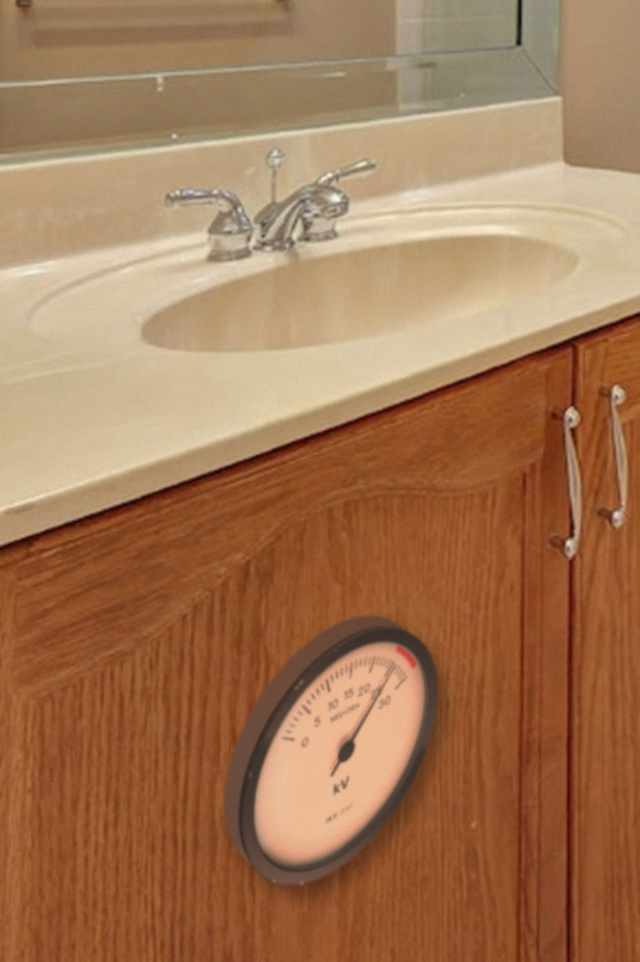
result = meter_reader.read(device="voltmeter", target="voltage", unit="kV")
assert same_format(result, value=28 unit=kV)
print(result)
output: value=25 unit=kV
